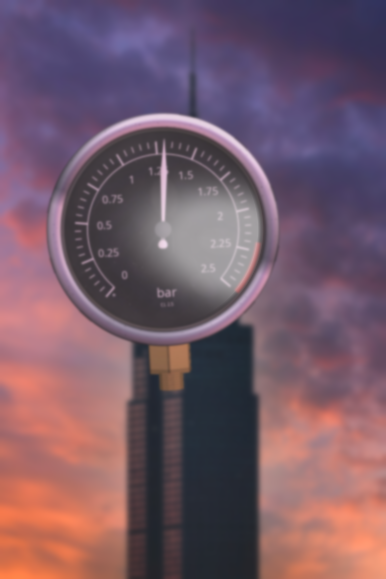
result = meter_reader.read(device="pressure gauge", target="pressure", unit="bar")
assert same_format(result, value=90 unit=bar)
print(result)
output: value=1.3 unit=bar
